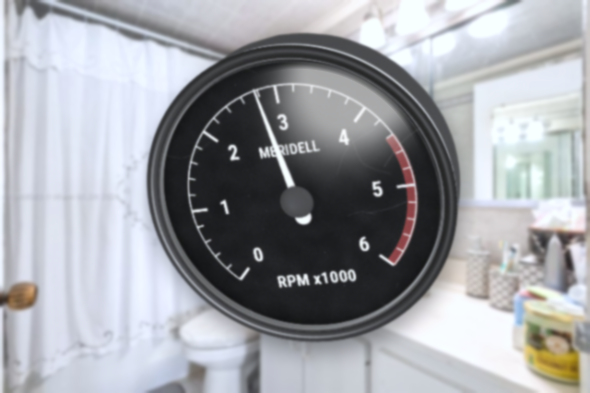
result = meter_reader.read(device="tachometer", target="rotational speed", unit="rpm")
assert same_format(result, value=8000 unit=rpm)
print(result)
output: value=2800 unit=rpm
